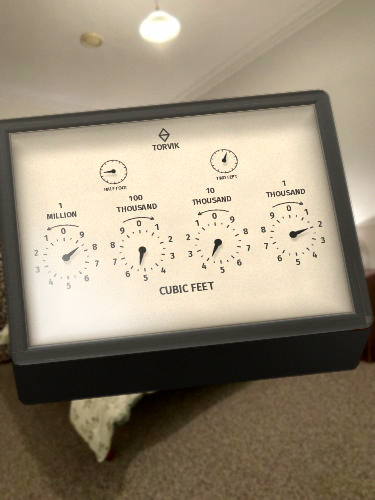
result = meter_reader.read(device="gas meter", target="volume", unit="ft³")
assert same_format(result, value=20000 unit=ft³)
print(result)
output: value=854200 unit=ft³
